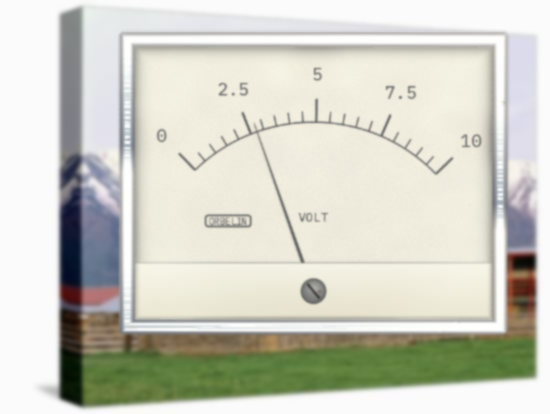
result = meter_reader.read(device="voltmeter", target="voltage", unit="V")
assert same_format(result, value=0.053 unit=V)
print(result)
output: value=2.75 unit=V
